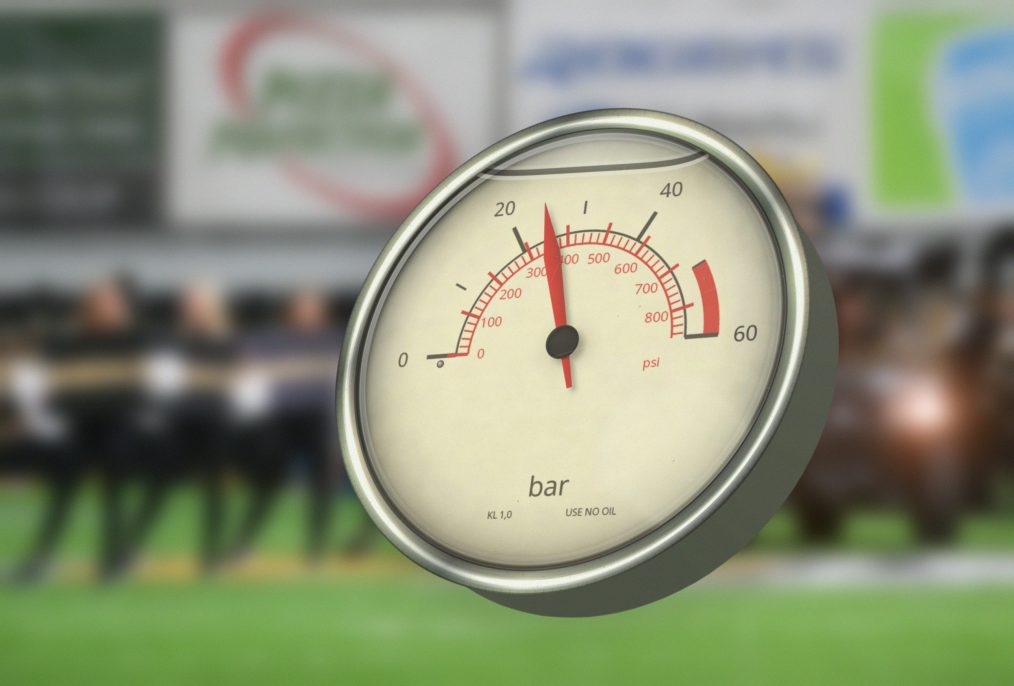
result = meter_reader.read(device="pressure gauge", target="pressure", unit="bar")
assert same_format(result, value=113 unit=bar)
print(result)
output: value=25 unit=bar
